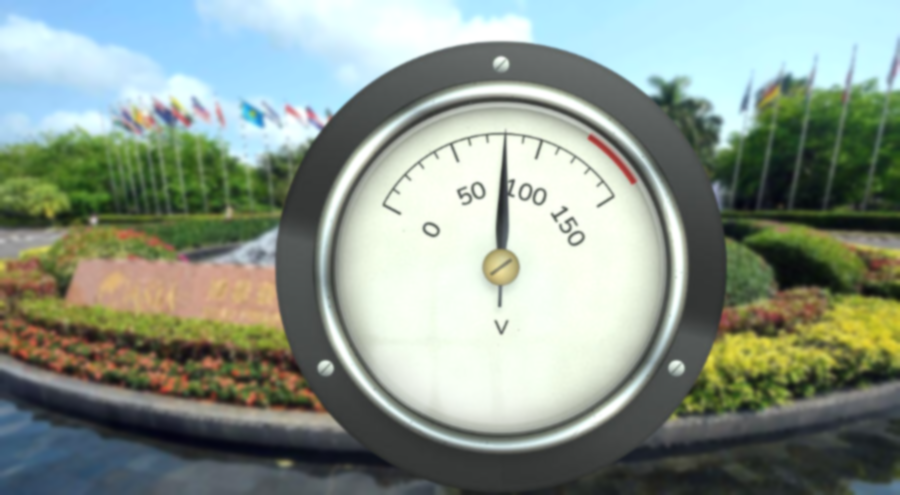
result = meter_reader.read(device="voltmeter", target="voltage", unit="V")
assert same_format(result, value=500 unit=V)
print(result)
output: value=80 unit=V
